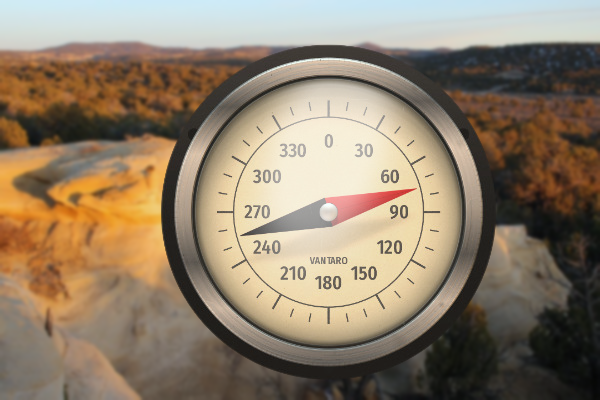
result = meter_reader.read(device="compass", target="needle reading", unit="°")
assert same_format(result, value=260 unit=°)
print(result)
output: value=75 unit=°
